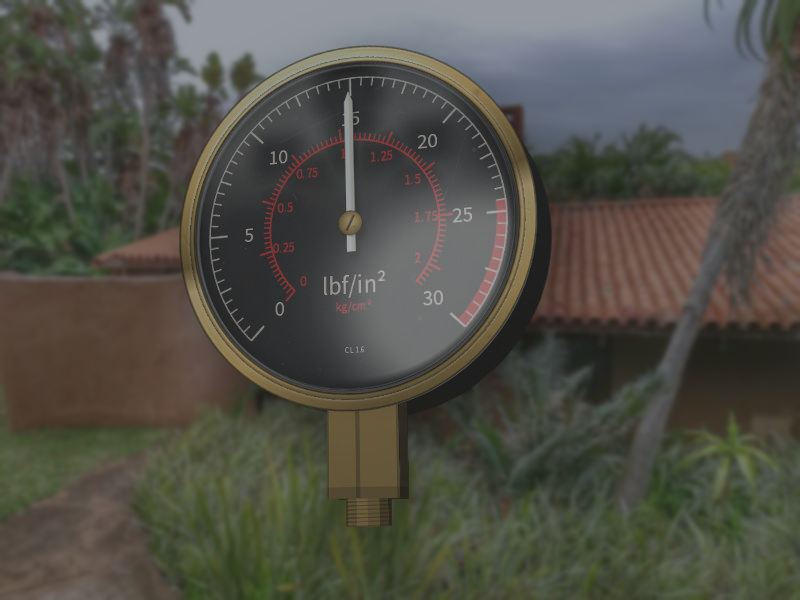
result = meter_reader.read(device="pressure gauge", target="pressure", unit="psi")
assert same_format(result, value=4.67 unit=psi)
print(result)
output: value=15 unit=psi
